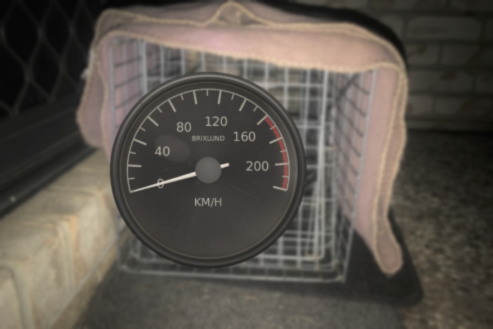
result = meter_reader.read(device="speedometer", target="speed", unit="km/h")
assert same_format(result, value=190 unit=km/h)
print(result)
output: value=0 unit=km/h
